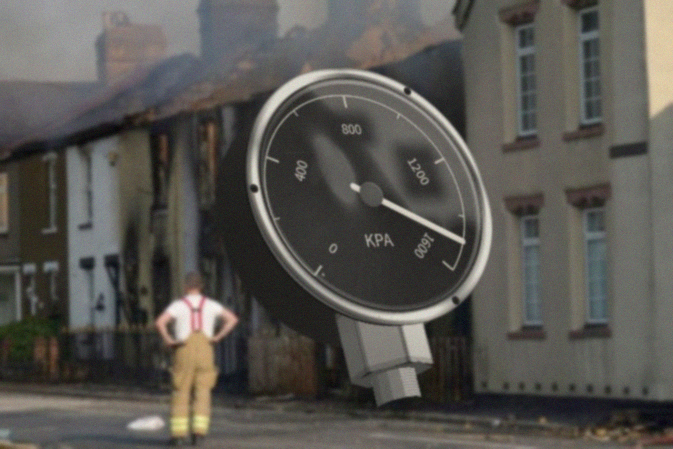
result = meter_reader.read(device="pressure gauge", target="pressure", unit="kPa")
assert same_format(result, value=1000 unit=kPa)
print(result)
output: value=1500 unit=kPa
